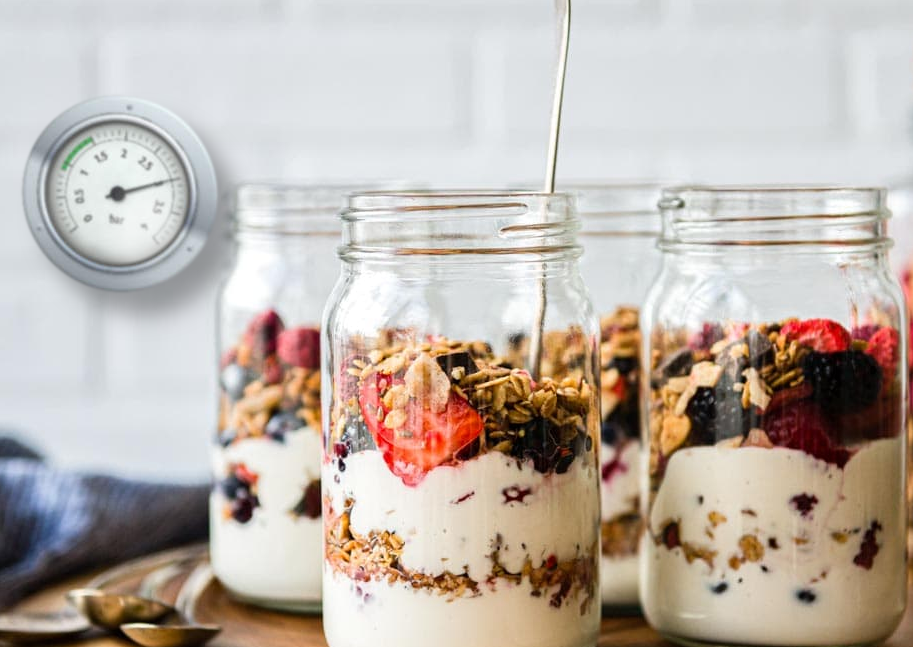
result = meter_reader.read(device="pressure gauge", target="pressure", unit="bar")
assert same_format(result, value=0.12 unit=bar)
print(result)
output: value=3 unit=bar
